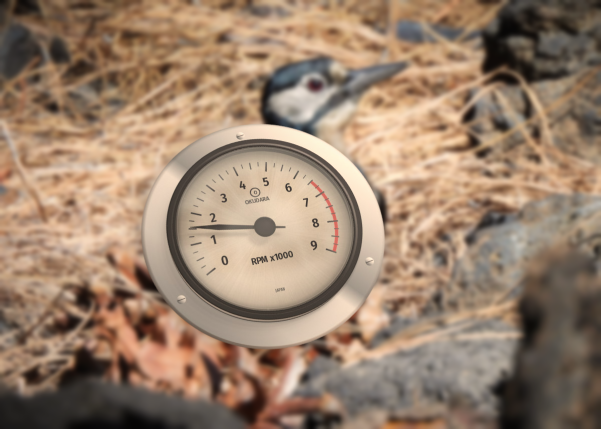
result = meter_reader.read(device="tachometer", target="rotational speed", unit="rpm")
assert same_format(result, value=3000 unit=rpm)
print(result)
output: value=1500 unit=rpm
